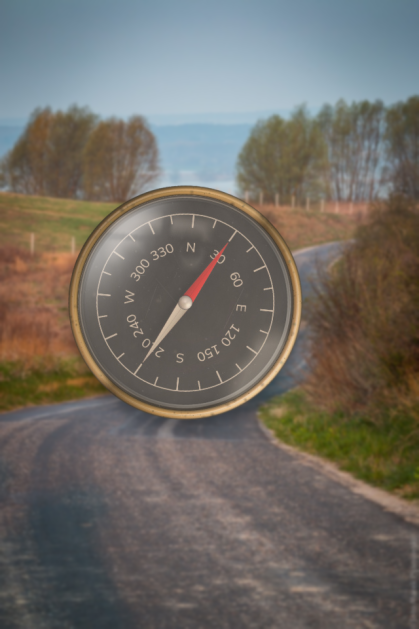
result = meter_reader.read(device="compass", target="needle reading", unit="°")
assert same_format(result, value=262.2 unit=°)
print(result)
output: value=30 unit=°
